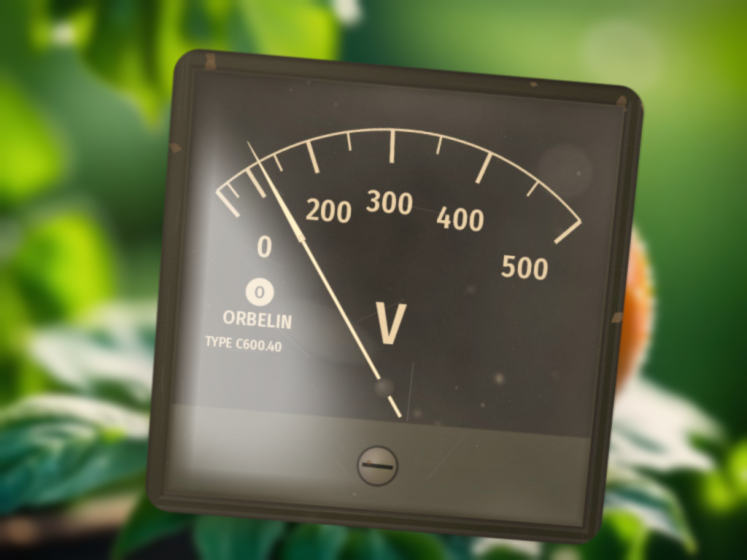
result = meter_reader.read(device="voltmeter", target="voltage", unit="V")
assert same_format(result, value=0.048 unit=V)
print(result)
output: value=125 unit=V
